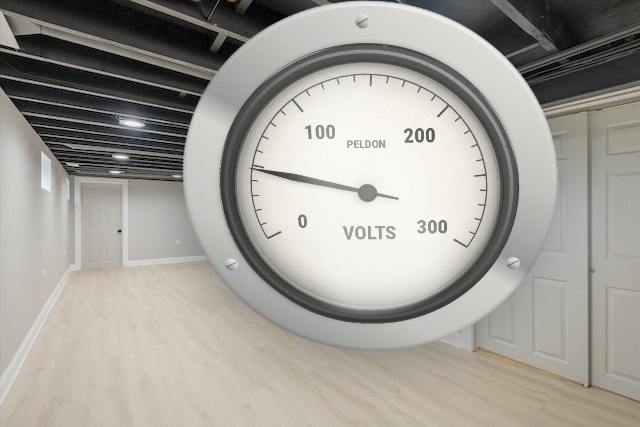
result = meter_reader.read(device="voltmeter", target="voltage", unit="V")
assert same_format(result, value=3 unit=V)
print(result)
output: value=50 unit=V
